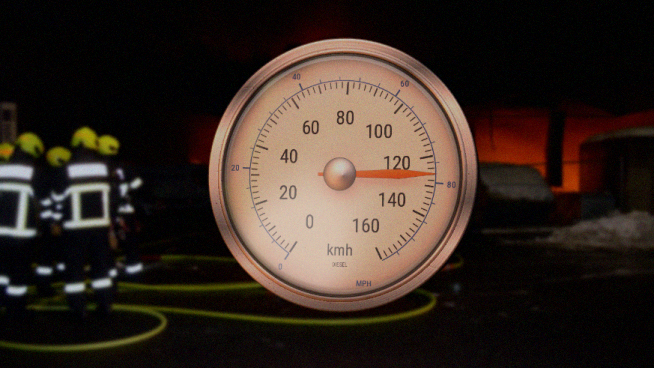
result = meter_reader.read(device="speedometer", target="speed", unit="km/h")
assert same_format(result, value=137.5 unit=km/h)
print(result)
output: value=126 unit=km/h
